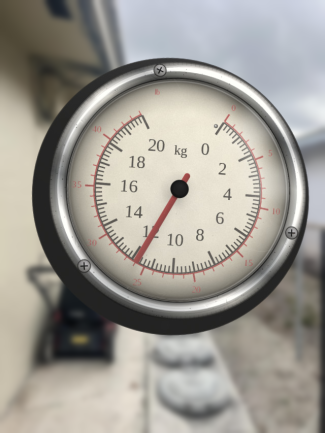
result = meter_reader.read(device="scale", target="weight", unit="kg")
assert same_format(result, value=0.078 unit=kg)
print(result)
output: value=11.8 unit=kg
